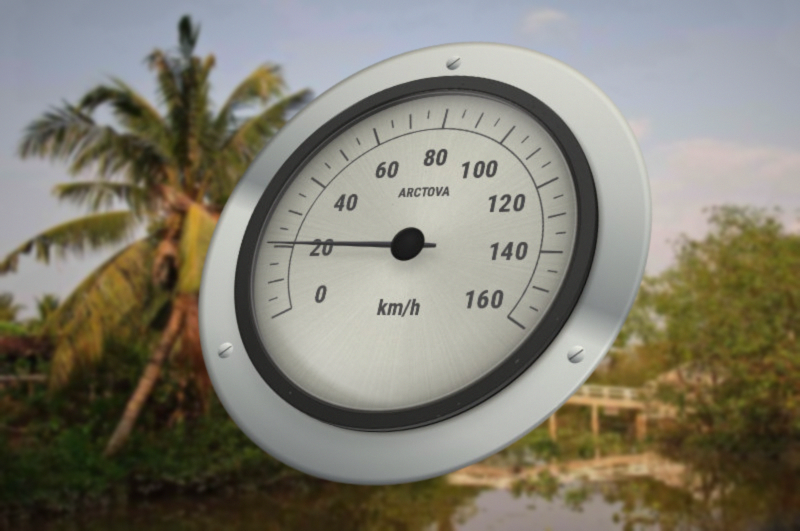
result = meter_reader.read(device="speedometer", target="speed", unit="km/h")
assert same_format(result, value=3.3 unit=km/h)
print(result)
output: value=20 unit=km/h
